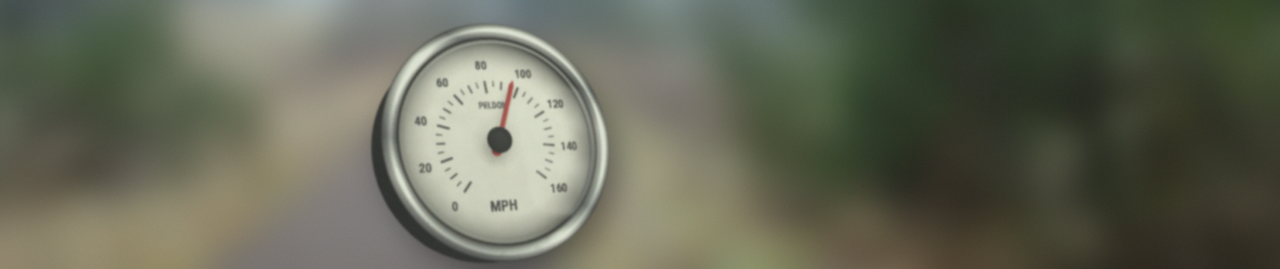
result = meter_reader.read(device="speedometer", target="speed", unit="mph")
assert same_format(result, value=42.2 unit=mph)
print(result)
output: value=95 unit=mph
